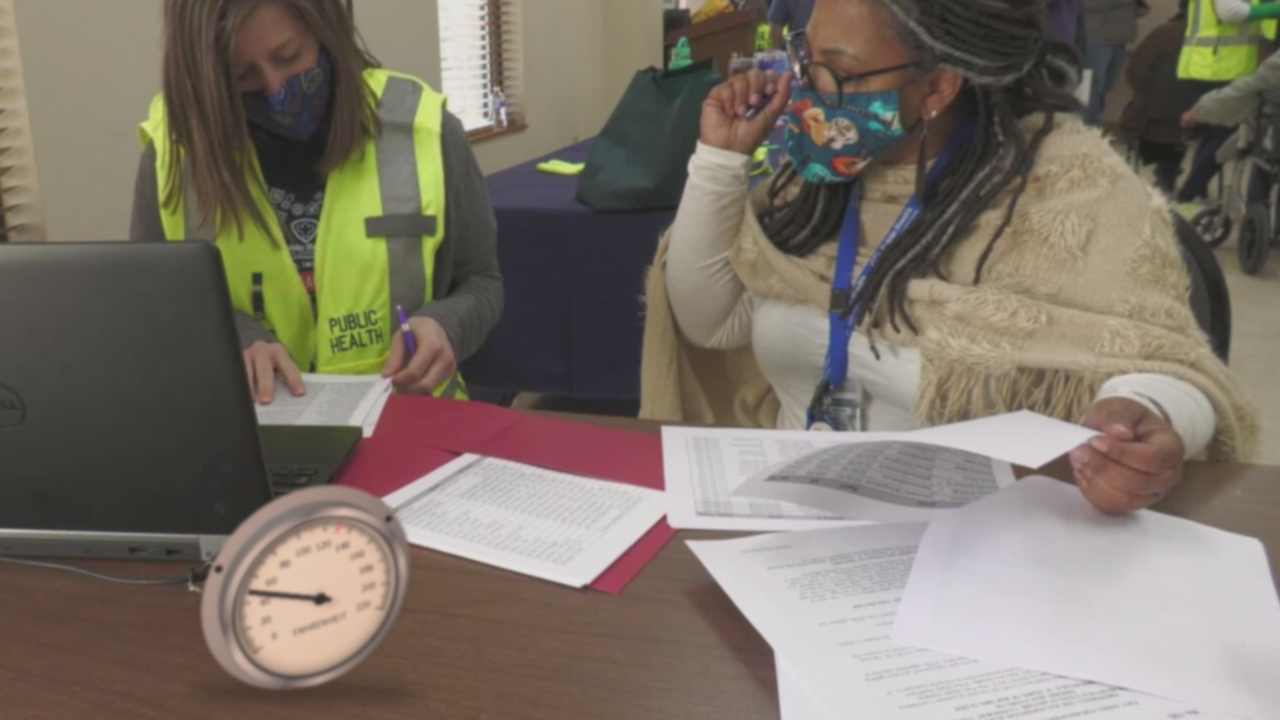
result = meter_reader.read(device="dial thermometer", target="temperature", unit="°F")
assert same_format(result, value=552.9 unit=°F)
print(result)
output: value=50 unit=°F
